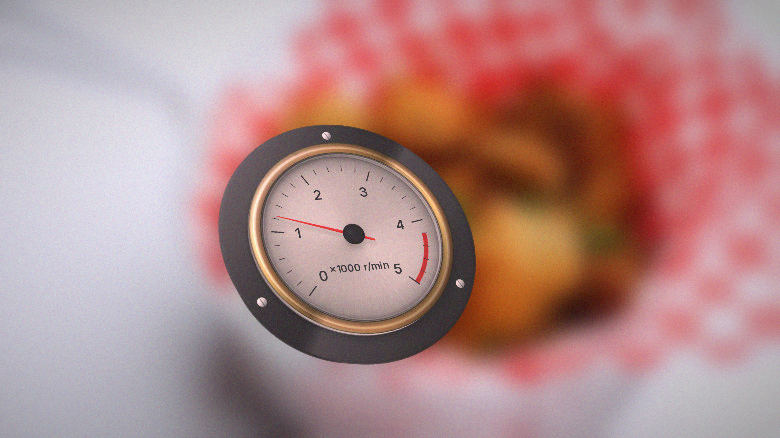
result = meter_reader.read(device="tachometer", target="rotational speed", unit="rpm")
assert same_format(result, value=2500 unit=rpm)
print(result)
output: value=1200 unit=rpm
